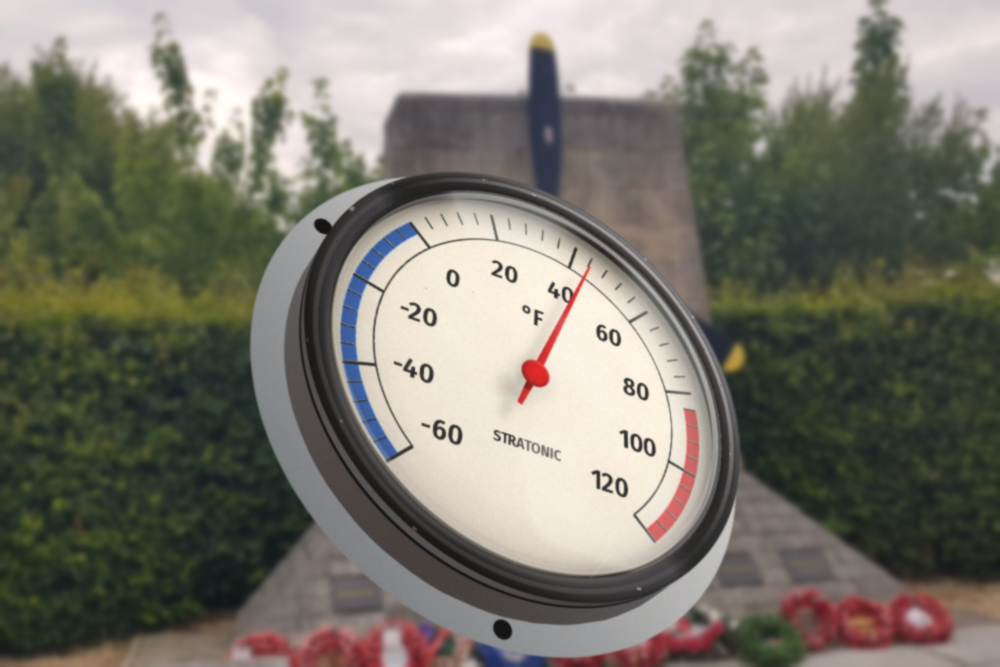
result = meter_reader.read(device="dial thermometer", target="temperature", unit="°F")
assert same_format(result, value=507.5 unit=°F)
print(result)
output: value=44 unit=°F
